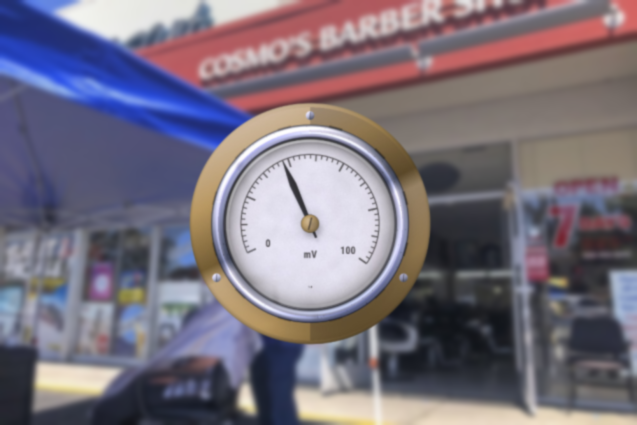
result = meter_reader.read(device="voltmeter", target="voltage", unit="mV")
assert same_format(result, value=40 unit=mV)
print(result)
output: value=38 unit=mV
